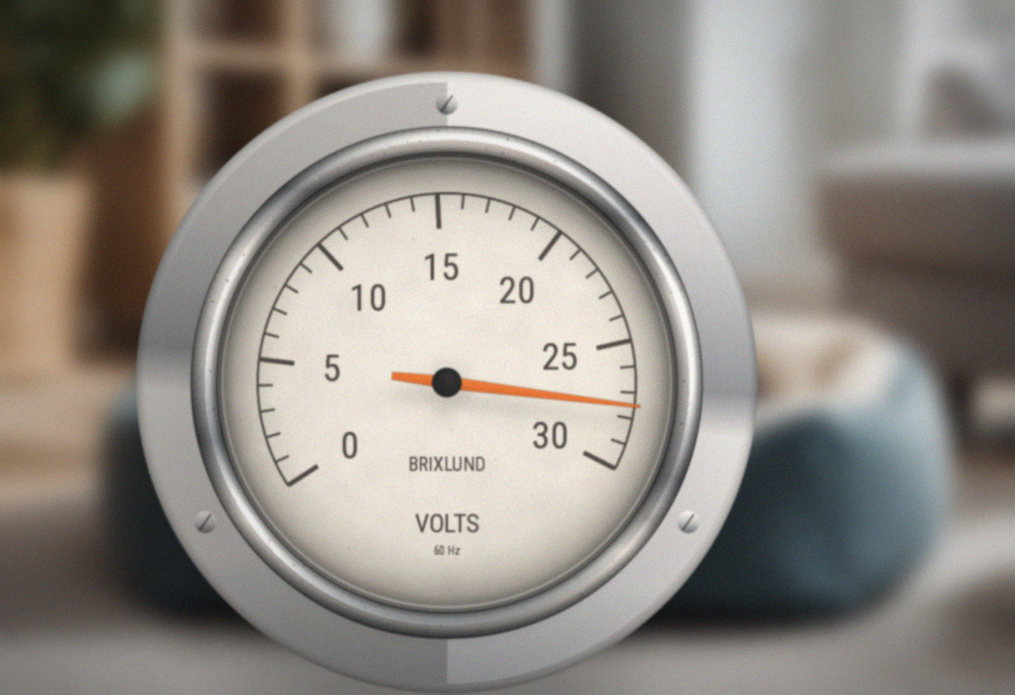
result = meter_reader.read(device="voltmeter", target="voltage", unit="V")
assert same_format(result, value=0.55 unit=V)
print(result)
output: value=27.5 unit=V
